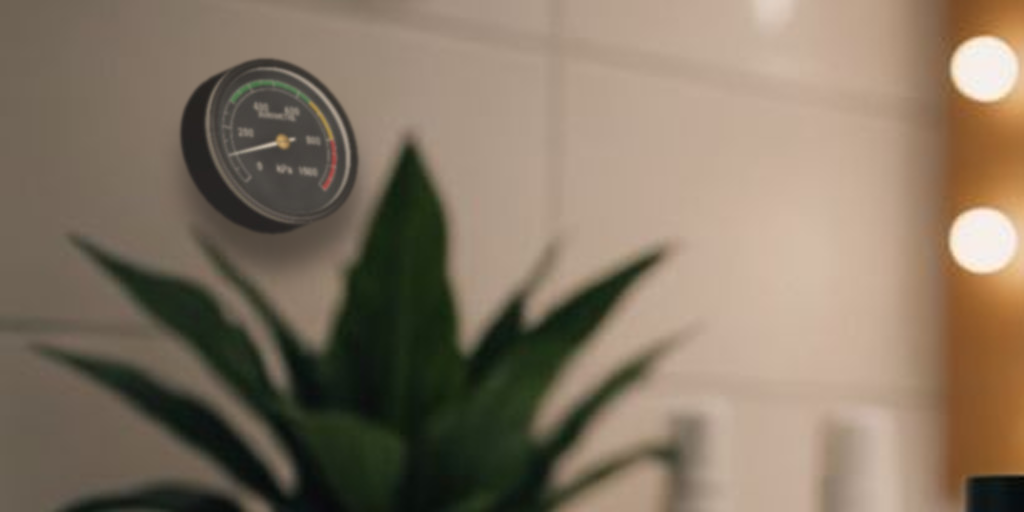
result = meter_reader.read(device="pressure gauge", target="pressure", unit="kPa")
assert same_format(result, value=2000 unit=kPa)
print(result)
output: value=100 unit=kPa
